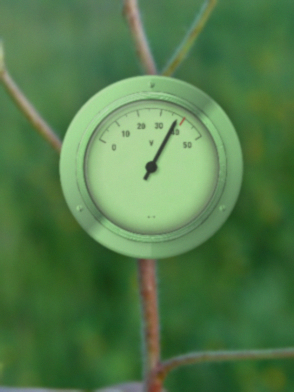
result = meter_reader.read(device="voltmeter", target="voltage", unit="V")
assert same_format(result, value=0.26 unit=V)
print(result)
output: value=37.5 unit=V
